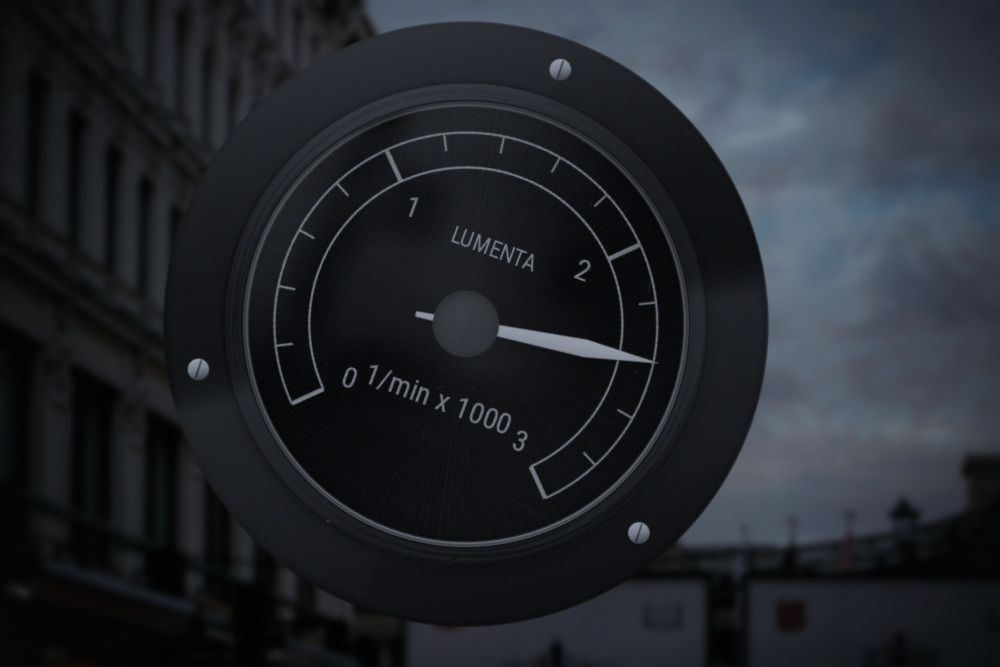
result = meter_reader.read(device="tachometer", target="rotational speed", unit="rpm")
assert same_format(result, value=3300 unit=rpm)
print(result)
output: value=2400 unit=rpm
